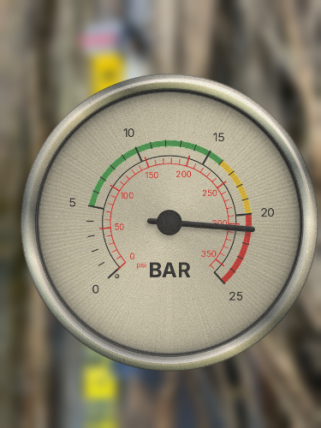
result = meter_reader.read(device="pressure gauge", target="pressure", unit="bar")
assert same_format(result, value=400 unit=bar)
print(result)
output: value=21 unit=bar
